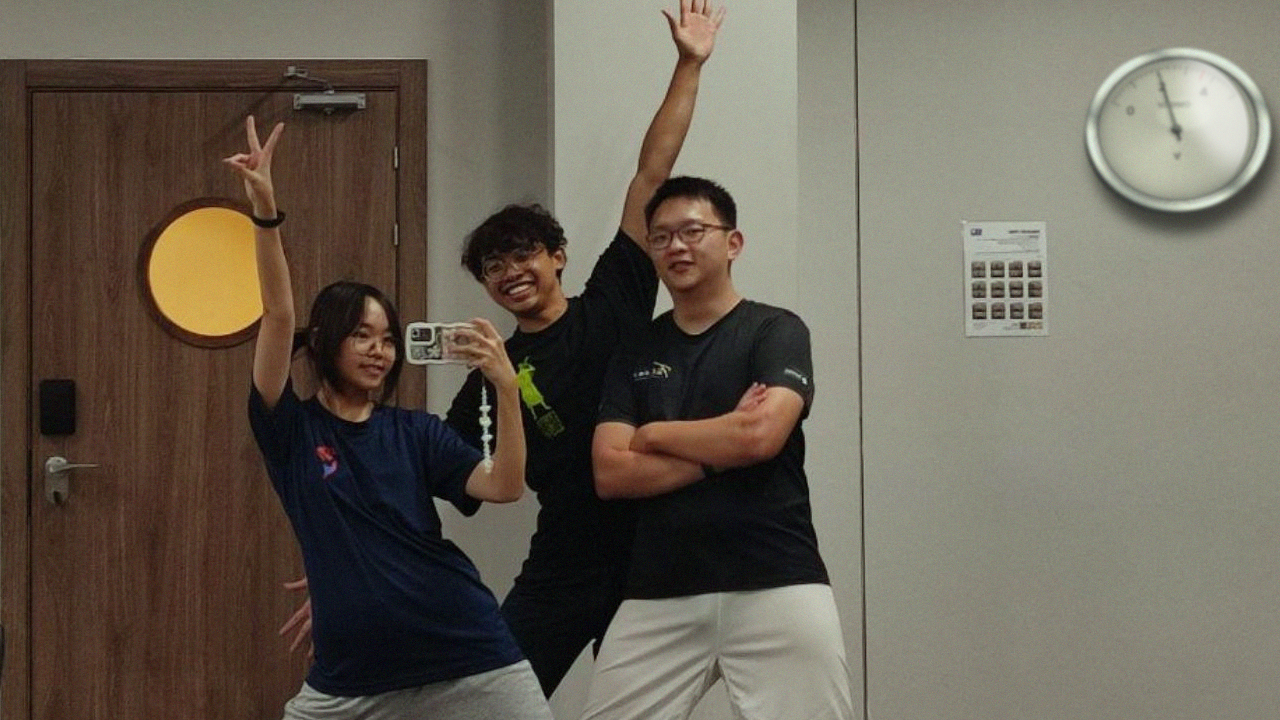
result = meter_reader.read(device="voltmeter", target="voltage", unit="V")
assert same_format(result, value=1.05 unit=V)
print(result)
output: value=2 unit=V
